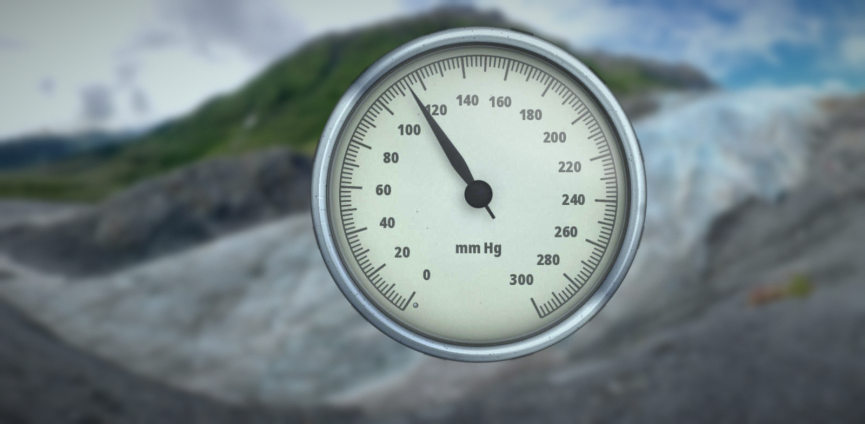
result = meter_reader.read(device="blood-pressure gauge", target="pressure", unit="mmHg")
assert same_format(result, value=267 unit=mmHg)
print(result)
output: value=114 unit=mmHg
